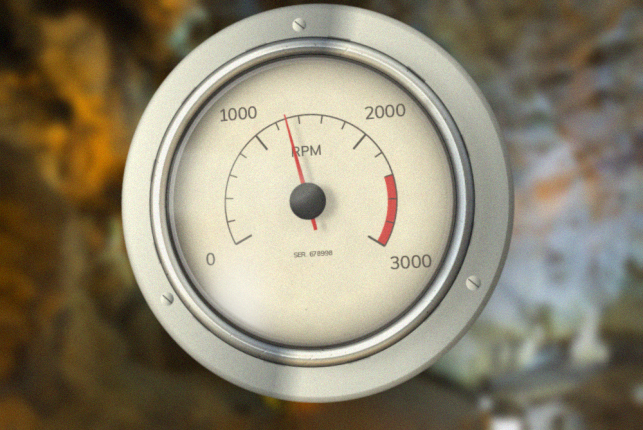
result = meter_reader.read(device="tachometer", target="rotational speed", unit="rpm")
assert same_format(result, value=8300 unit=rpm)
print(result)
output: value=1300 unit=rpm
